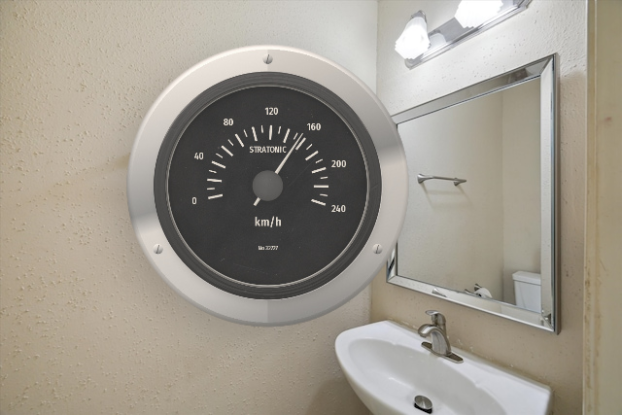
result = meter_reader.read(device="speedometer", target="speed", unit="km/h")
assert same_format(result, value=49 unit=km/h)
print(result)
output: value=155 unit=km/h
